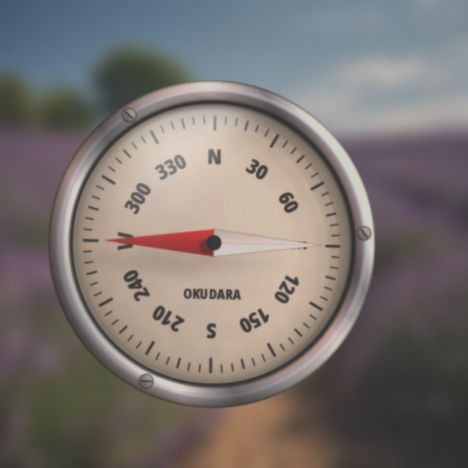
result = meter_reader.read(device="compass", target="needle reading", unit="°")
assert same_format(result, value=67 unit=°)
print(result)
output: value=270 unit=°
